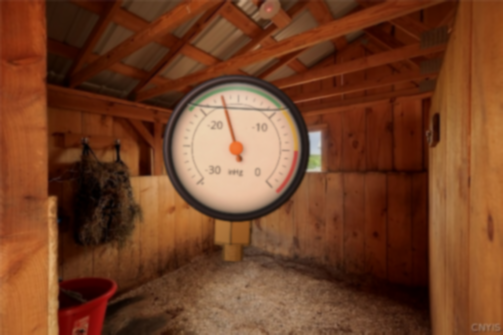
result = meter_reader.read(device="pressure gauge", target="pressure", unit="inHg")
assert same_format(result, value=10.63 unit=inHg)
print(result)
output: value=-17 unit=inHg
